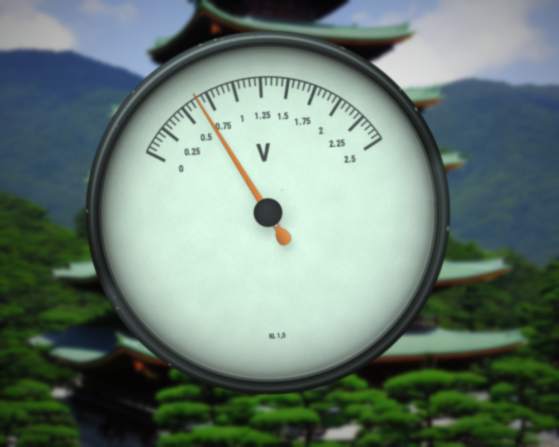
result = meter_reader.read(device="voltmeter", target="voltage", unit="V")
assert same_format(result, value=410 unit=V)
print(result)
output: value=0.65 unit=V
